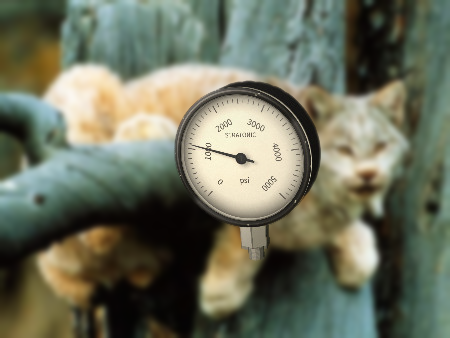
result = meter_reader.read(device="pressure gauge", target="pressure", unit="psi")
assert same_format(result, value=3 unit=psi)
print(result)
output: value=1100 unit=psi
